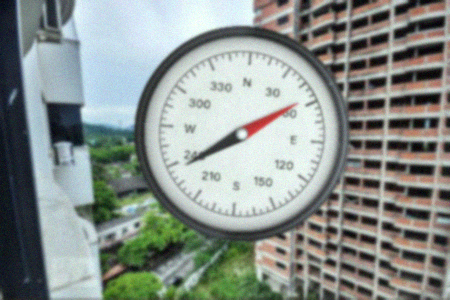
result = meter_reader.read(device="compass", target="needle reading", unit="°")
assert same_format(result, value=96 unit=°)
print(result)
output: value=55 unit=°
